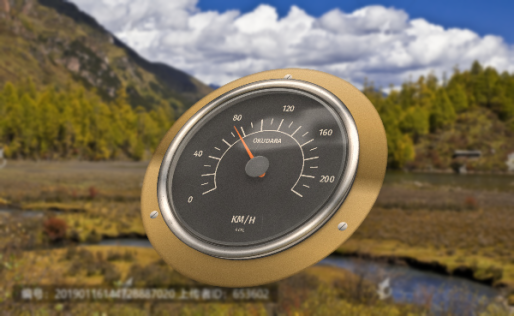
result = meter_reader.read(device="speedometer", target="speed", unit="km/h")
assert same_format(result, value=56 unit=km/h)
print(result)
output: value=75 unit=km/h
